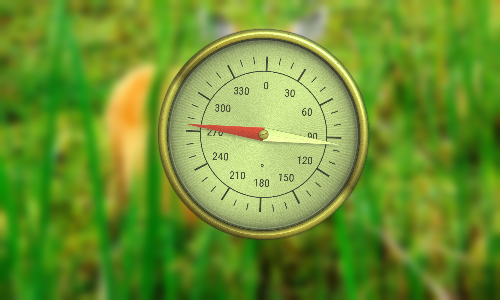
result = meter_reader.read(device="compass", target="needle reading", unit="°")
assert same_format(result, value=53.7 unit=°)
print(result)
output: value=275 unit=°
